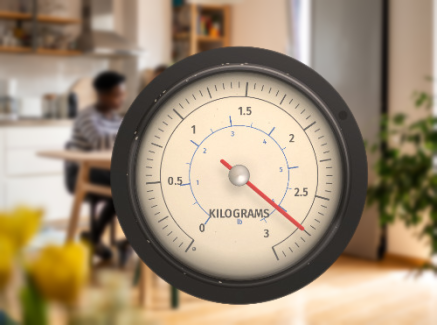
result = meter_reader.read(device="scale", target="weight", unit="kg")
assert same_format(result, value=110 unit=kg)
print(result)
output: value=2.75 unit=kg
